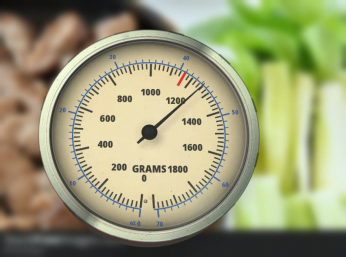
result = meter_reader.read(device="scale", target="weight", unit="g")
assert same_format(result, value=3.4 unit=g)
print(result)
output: value=1260 unit=g
